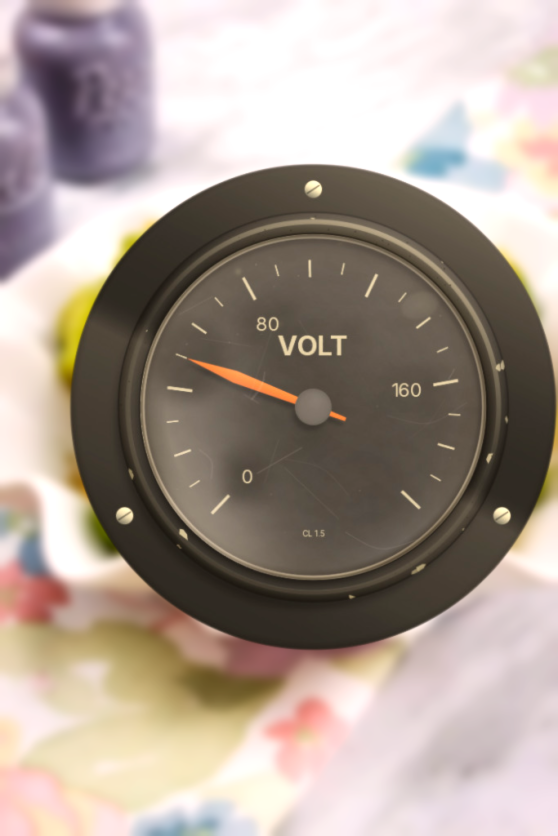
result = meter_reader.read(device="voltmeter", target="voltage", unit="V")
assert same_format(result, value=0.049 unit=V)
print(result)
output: value=50 unit=V
